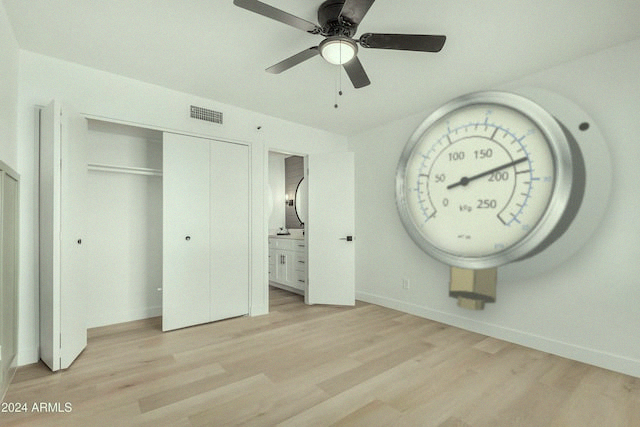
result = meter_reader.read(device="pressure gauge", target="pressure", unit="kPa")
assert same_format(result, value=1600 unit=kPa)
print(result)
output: value=190 unit=kPa
